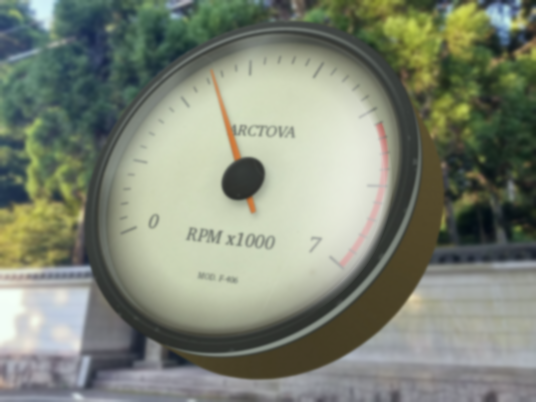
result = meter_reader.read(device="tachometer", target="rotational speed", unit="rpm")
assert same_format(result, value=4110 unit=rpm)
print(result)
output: value=2500 unit=rpm
